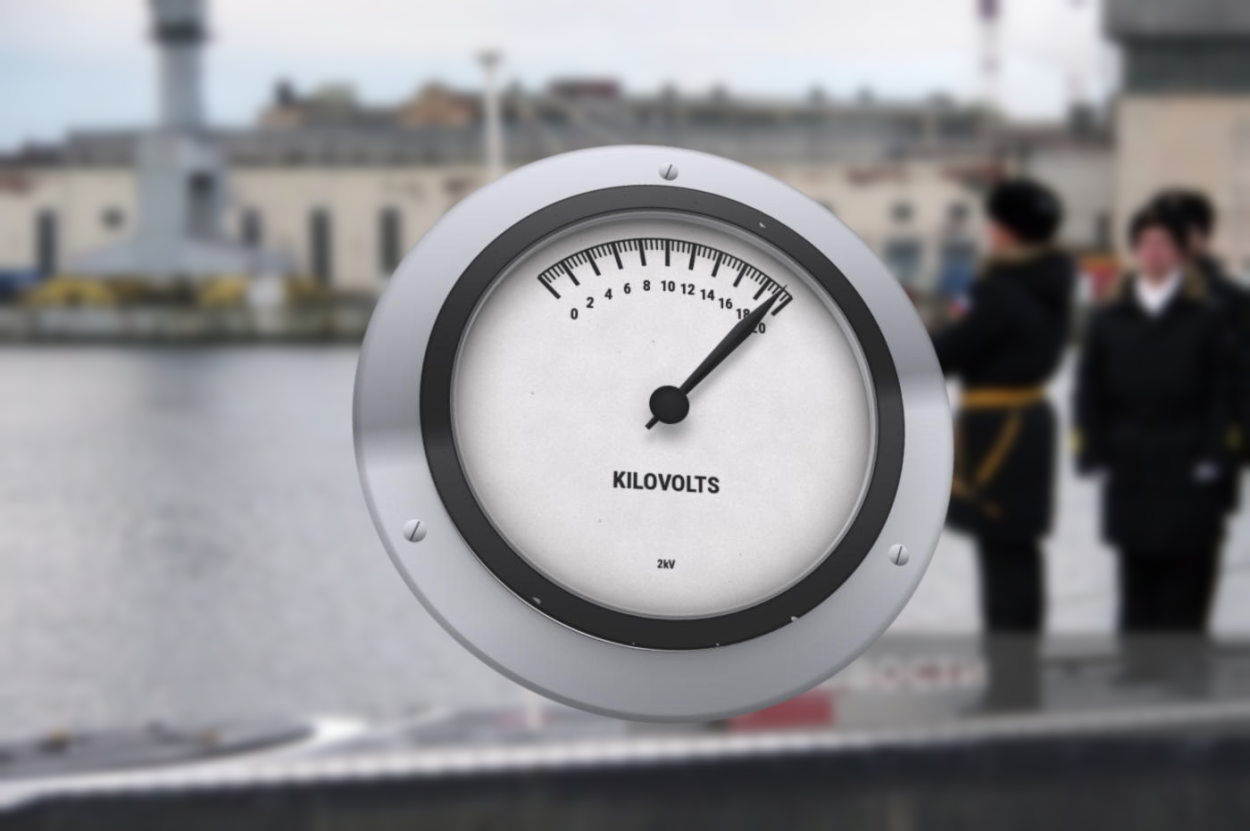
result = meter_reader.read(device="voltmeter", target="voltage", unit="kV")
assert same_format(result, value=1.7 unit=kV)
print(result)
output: value=19.2 unit=kV
